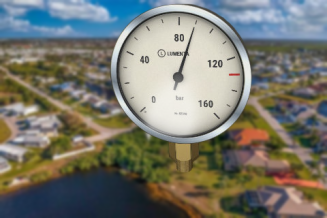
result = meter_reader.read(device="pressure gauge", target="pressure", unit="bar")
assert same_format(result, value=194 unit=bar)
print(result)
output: value=90 unit=bar
